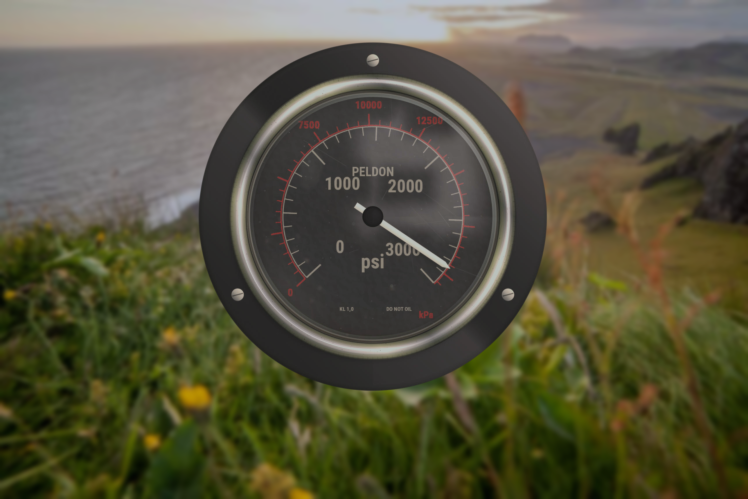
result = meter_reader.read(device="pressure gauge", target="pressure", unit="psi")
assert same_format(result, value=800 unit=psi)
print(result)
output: value=2850 unit=psi
